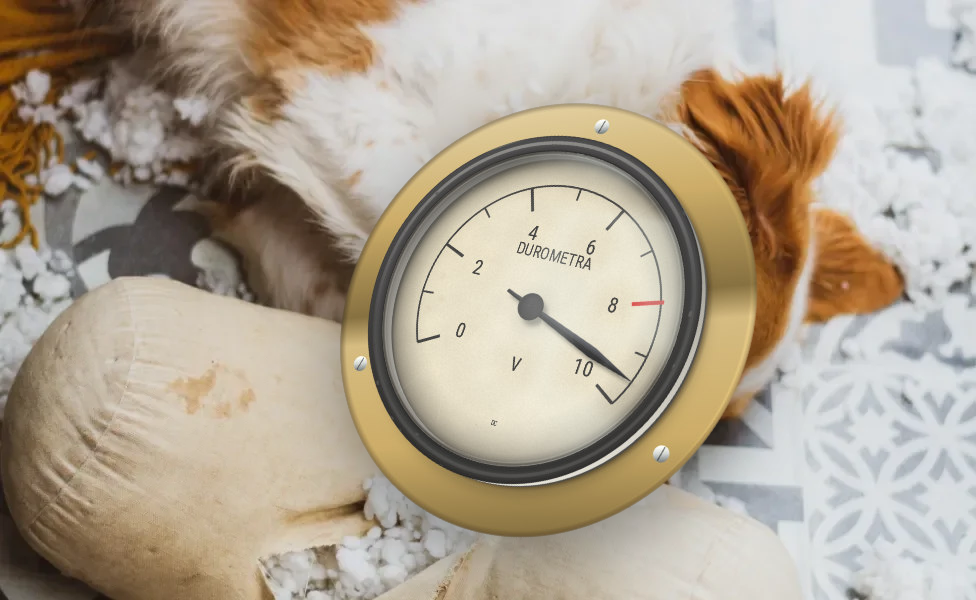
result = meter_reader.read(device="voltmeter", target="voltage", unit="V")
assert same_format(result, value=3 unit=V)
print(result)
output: value=9.5 unit=V
